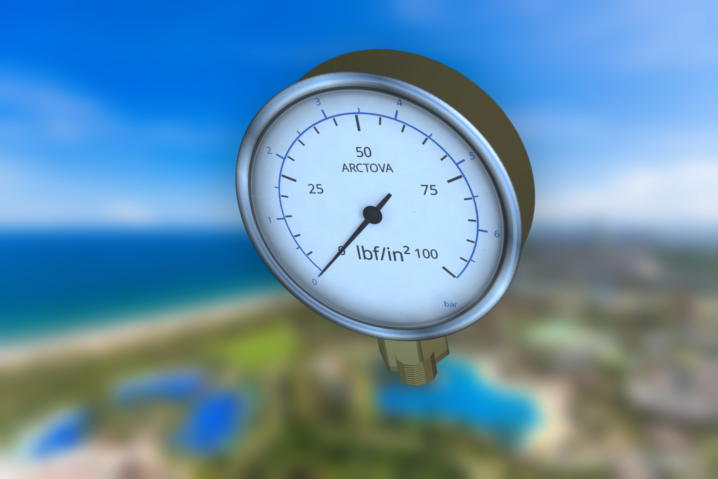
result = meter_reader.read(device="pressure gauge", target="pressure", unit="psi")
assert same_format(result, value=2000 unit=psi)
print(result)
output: value=0 unit=psi
